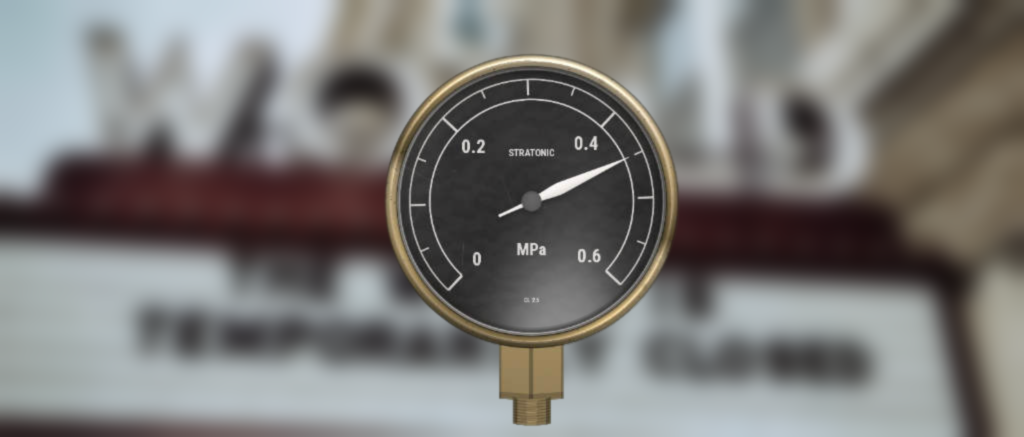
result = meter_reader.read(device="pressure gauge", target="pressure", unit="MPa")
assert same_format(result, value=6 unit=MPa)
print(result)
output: value=0.45 unit=MPa
